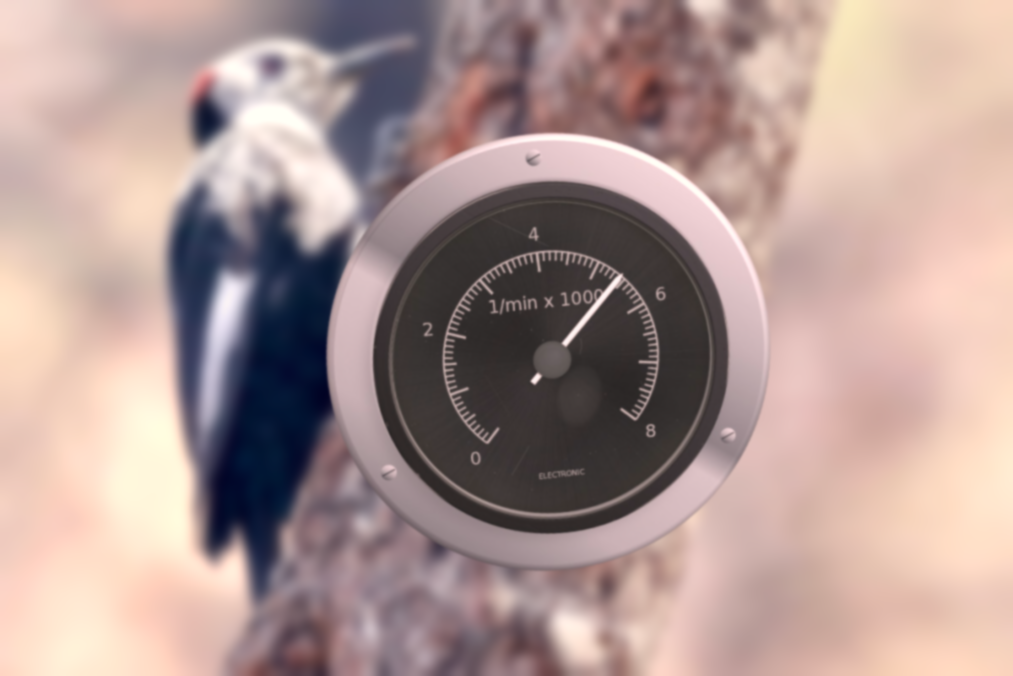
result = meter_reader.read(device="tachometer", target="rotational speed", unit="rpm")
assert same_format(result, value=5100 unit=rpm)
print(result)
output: value=5400 unit=rpm
